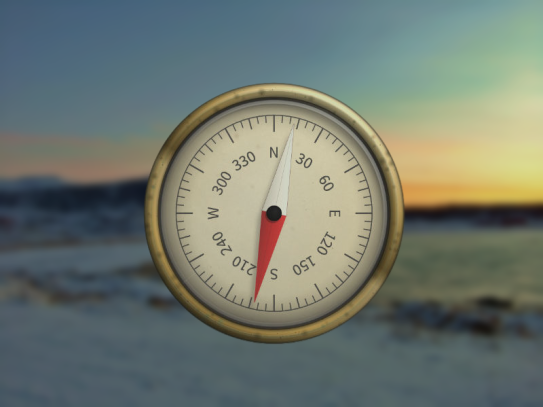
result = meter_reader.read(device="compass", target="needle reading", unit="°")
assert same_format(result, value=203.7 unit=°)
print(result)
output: value=192.5 unit=°
